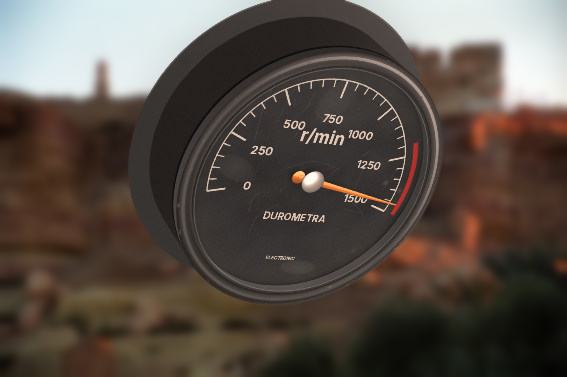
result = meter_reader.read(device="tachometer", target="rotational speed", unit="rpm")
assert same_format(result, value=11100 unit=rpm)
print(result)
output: value=1450 unit=rpm
